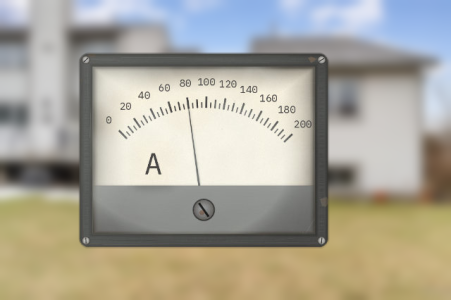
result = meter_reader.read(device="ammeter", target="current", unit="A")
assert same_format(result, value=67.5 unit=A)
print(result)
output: value=80 unit=A
